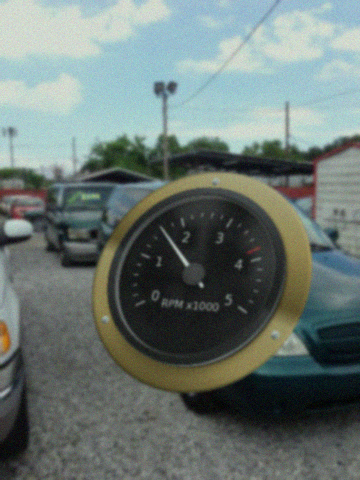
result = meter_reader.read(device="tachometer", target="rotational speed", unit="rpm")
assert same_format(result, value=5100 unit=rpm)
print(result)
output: value=1600 unit=rpm
